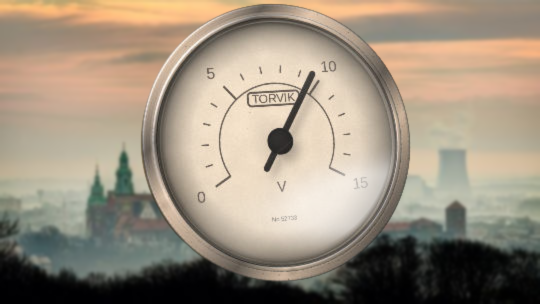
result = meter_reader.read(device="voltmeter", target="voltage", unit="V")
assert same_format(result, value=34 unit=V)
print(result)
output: value=9.5 unit=V
